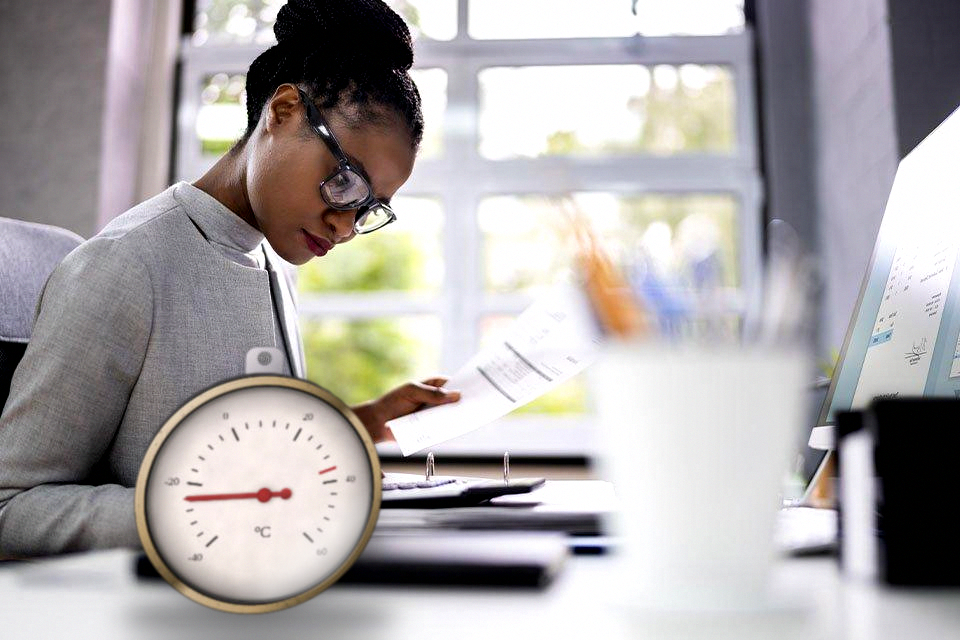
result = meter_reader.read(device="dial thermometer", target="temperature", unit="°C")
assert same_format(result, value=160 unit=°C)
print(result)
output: value=-24 unit=°C
